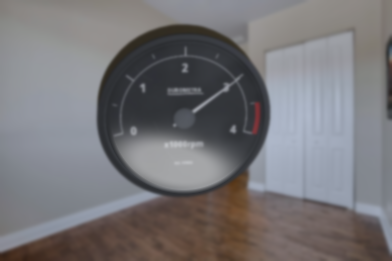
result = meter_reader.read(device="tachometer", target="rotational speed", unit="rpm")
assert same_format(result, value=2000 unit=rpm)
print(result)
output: value=3000 unit=rpm
